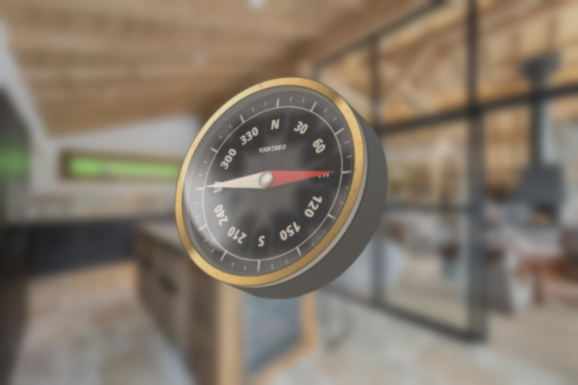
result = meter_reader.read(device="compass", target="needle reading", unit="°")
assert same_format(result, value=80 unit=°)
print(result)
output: value=90 unit=°
